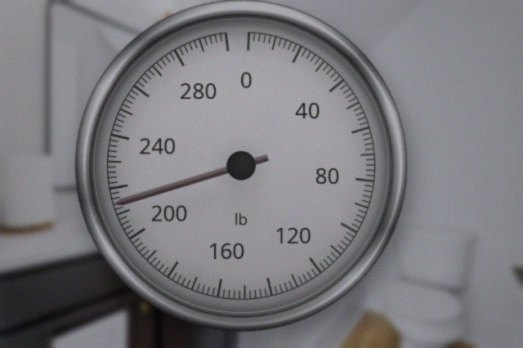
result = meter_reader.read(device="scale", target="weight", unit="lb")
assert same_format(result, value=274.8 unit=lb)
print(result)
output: value=214 unit=lb
